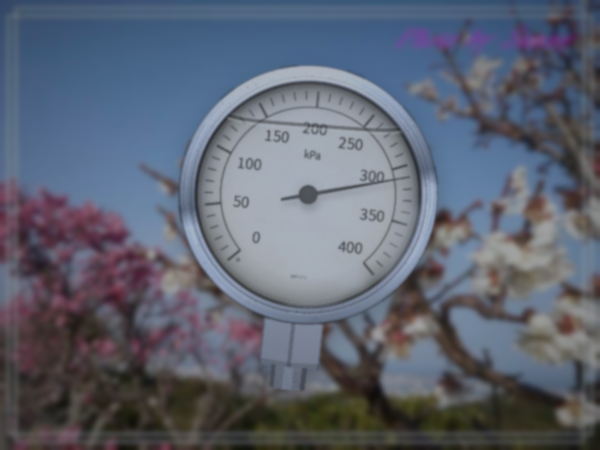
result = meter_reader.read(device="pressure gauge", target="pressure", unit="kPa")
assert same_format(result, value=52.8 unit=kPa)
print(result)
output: value=310 unit=kPa
